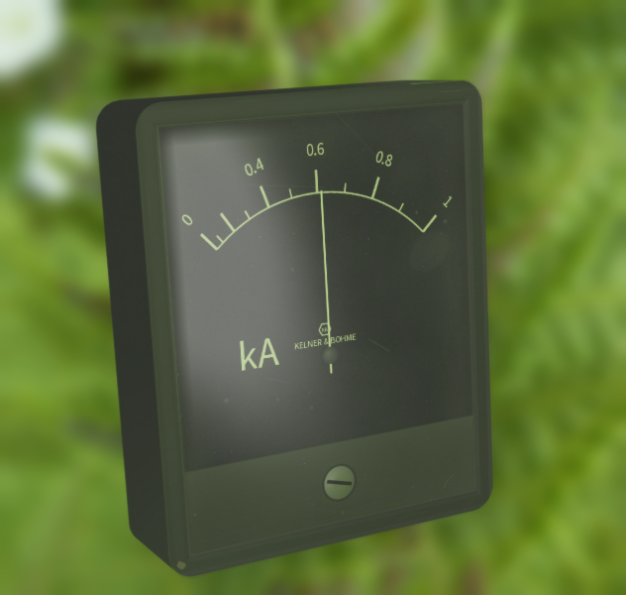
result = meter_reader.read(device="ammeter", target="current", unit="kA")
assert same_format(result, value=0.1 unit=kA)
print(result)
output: value=0.6 unit=kA
